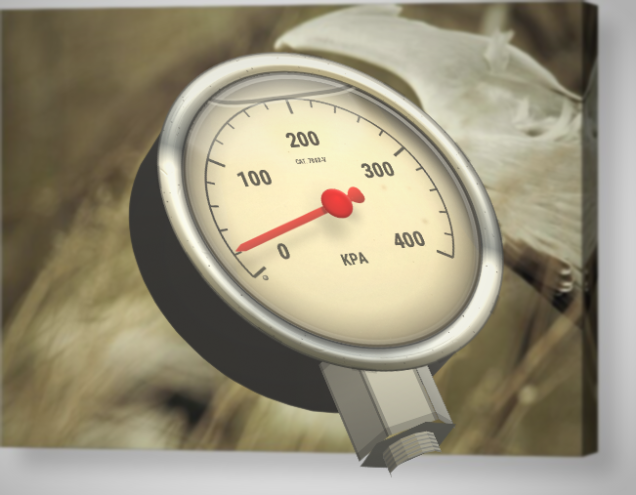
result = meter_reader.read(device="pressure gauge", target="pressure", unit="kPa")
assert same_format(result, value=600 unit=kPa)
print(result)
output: value=20 unit=kPa
